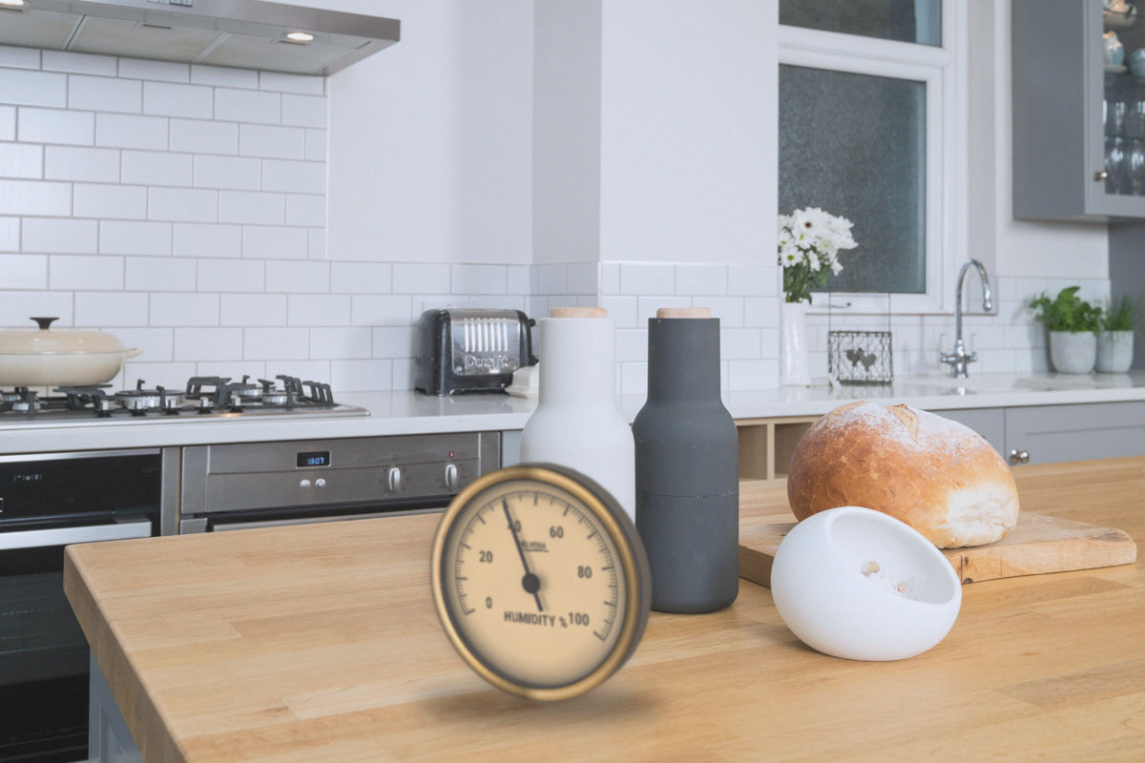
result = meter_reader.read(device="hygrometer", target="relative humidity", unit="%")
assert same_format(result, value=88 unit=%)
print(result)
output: value=40 unit=%
